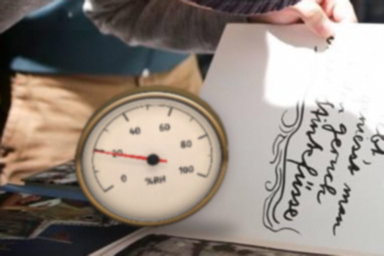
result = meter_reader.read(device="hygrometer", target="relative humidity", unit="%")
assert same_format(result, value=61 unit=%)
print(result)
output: value=20 unit=%
